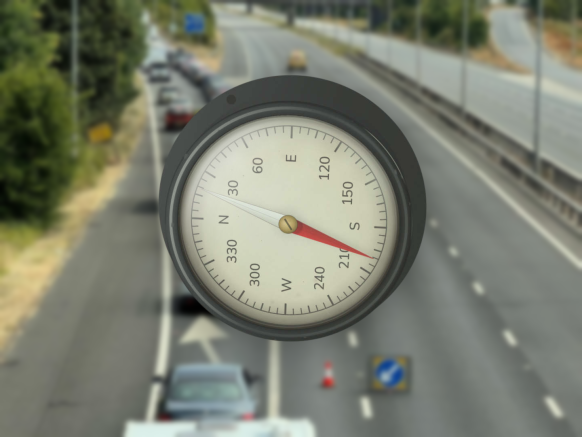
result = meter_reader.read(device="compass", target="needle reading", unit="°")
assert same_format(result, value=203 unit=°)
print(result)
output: value=200 unit=°
